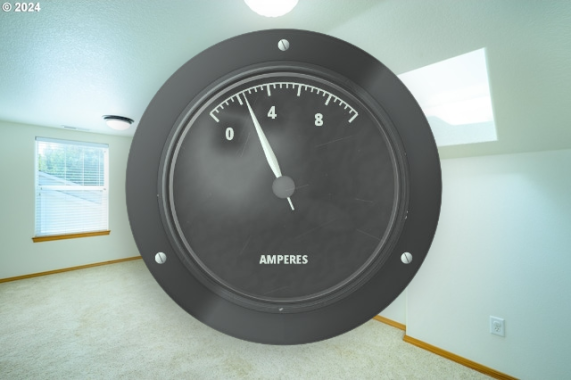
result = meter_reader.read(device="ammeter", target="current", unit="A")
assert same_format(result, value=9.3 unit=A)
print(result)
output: value=2.4 unit=A
